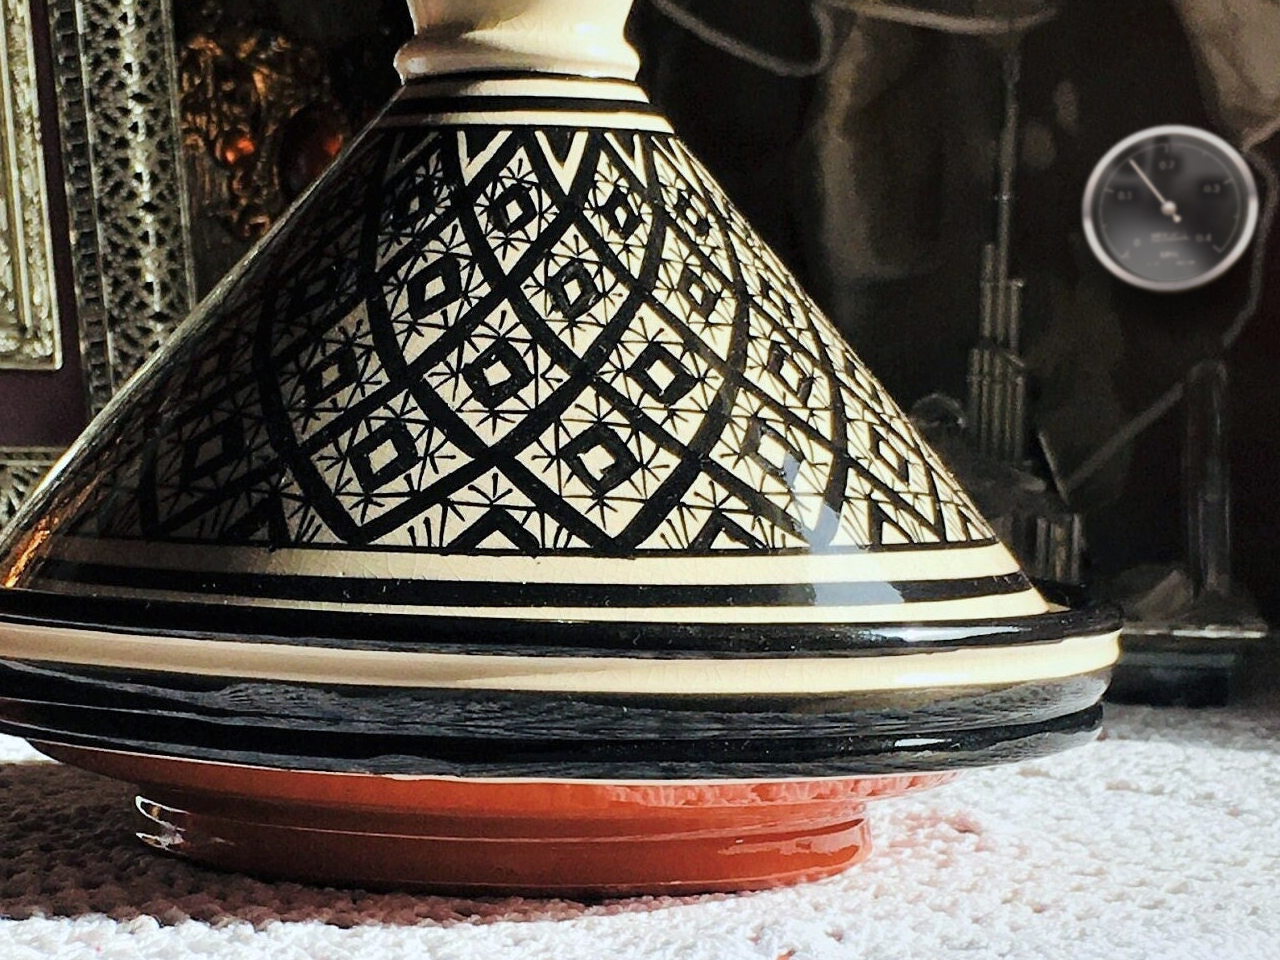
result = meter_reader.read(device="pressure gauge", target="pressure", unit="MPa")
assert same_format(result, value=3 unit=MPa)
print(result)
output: value=0.15 unit=MPa
